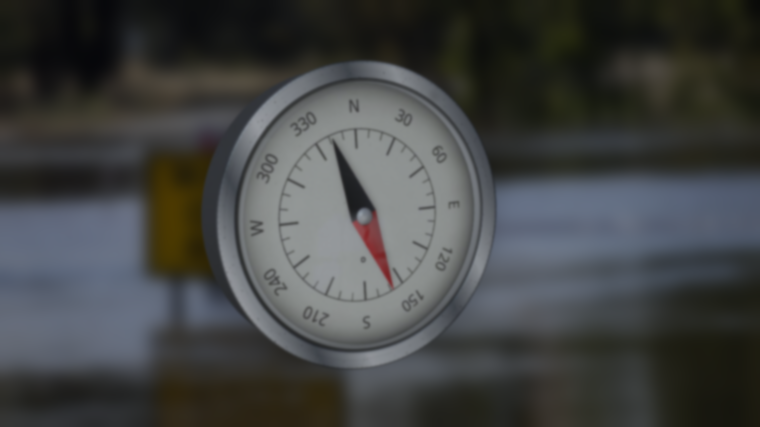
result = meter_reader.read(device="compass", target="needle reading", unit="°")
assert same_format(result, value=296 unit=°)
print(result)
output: value=160 unit=°
